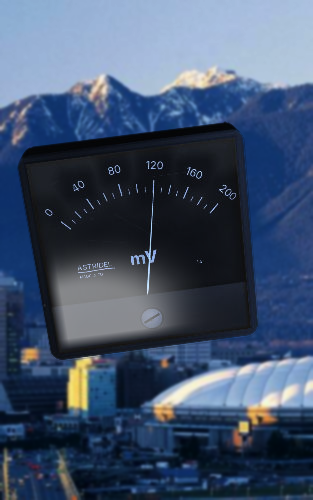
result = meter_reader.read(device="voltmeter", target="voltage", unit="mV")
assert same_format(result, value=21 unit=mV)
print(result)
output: value=120 unit=mV
